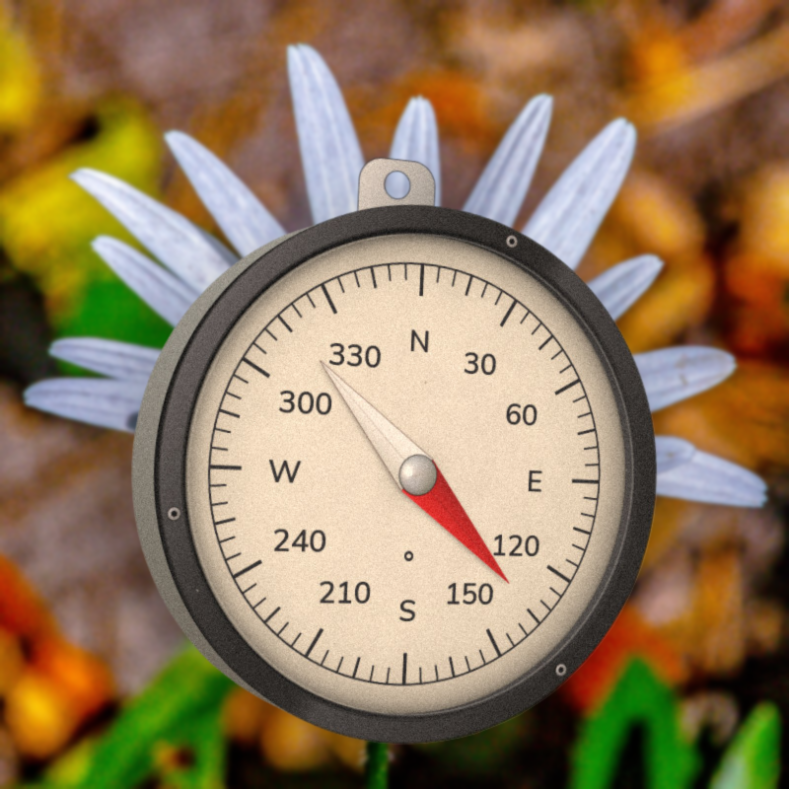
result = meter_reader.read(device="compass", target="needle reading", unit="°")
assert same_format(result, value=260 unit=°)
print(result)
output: value=135 unit=°
